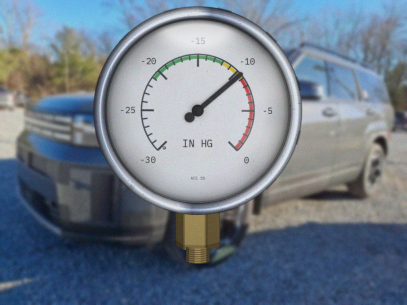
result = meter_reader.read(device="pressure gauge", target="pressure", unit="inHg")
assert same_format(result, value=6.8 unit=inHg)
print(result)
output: value=-9.5 unit=inHg
